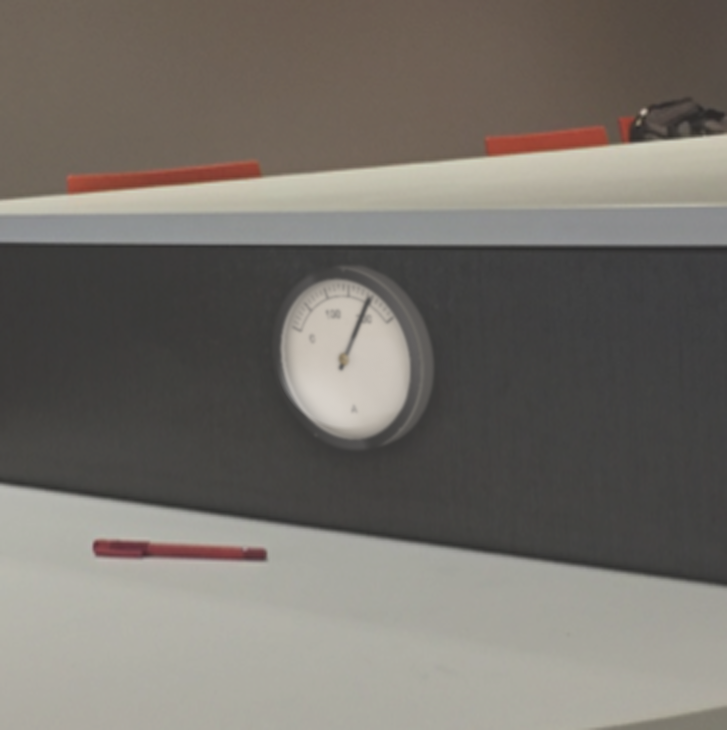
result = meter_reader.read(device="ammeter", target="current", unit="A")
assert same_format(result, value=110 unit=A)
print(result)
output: value=200 unit=A
